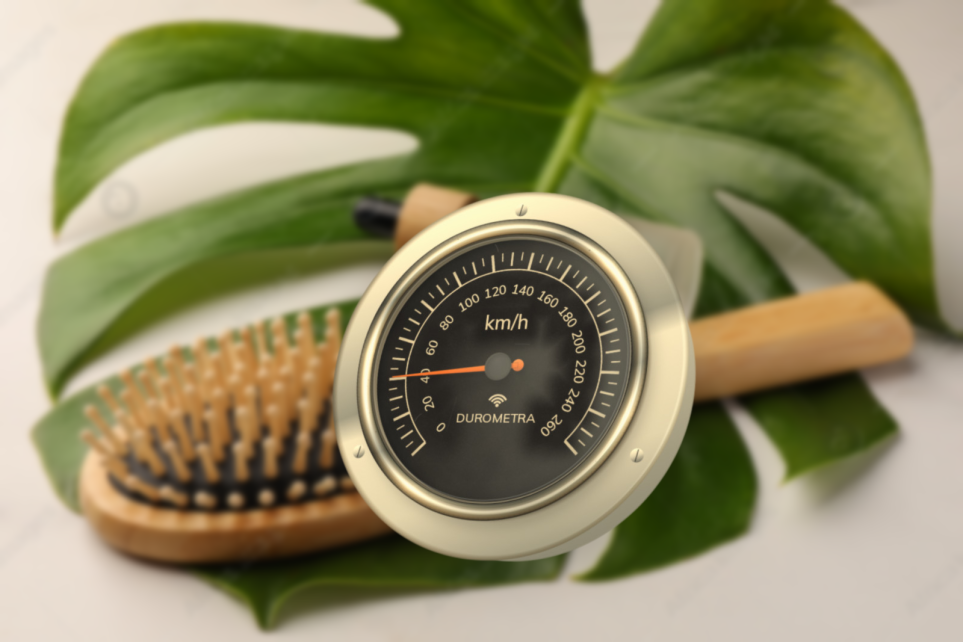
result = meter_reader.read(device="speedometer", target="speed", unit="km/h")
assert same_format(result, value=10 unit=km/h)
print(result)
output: value=40 unit=km/h
